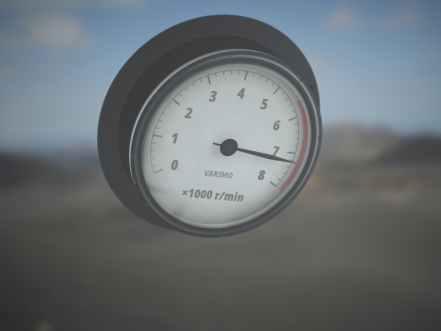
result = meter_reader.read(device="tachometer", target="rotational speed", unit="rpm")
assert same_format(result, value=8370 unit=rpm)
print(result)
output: value=7200 unit=rpm
